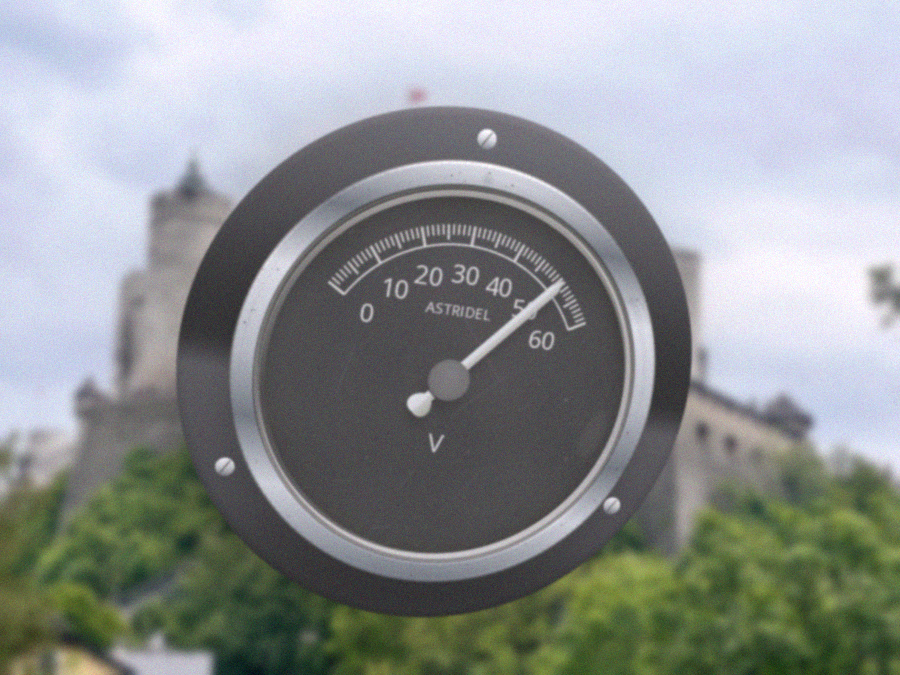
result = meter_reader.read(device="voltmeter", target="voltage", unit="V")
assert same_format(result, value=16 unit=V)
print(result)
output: value=50 unit=V
